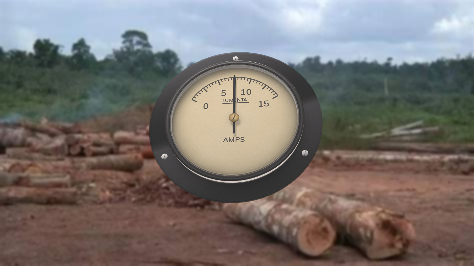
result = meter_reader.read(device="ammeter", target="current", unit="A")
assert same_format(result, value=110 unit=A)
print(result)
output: value=7.5 unit=A
